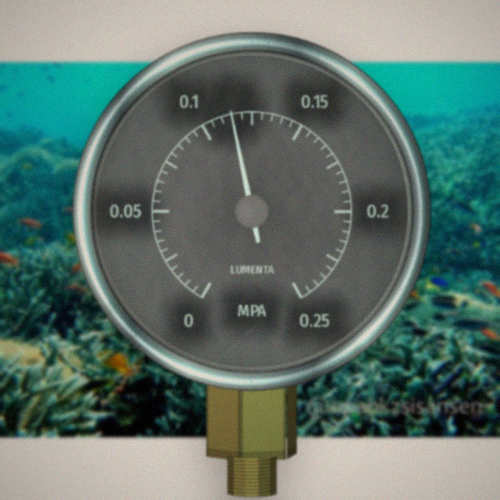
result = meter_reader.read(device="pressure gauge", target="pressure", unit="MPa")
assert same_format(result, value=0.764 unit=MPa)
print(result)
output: value=0.115 unit=MPa
